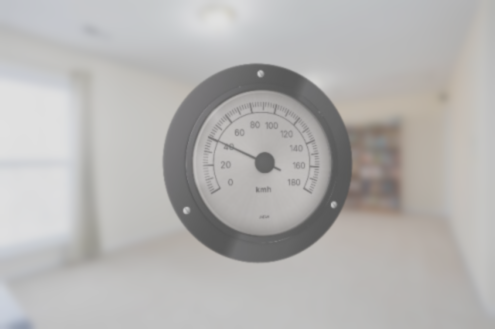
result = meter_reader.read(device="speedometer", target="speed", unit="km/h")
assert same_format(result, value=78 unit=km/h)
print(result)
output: value=40 unit=km/h
